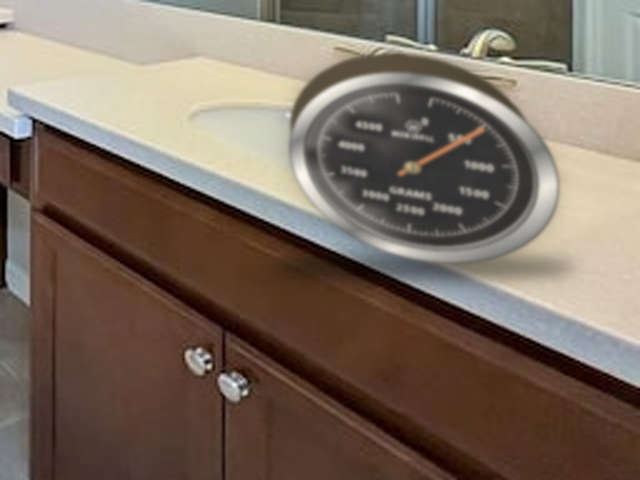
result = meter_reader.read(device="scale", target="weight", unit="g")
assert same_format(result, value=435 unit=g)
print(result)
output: value=500 unit=g
